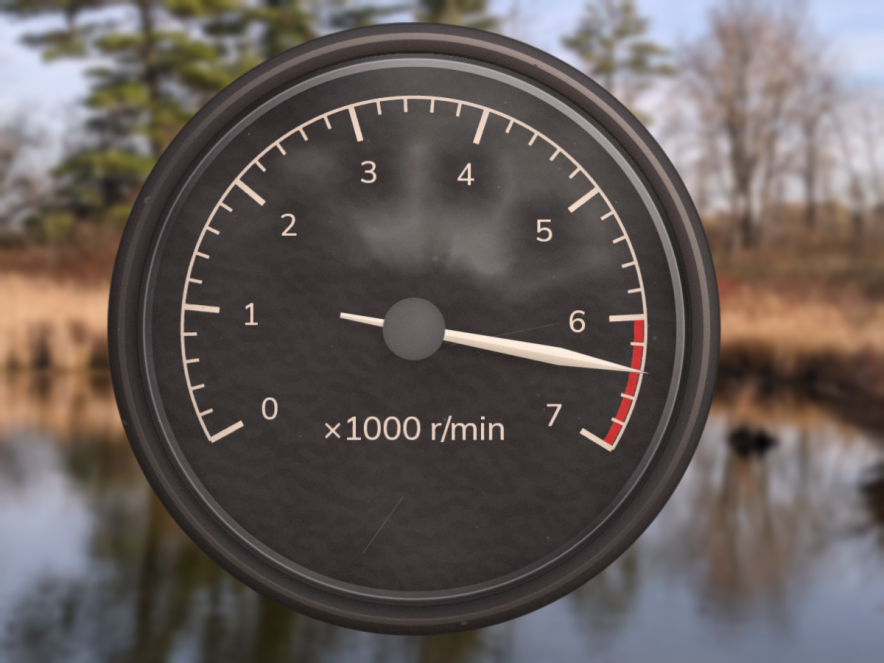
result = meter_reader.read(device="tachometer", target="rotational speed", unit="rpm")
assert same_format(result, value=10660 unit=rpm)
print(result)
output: value=6400 unit=rpm
